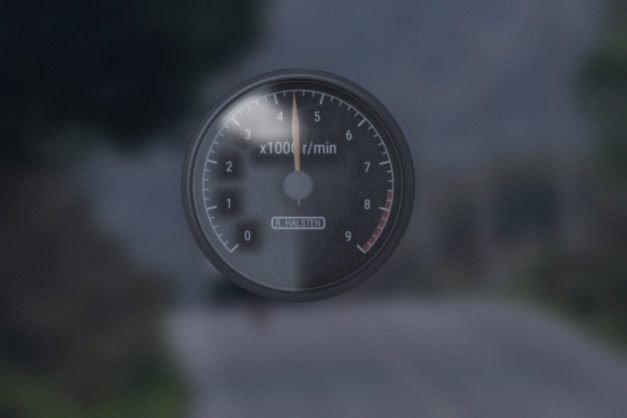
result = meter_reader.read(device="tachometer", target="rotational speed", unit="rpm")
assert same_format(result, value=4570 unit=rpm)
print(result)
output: value=4400 unit=rpm
